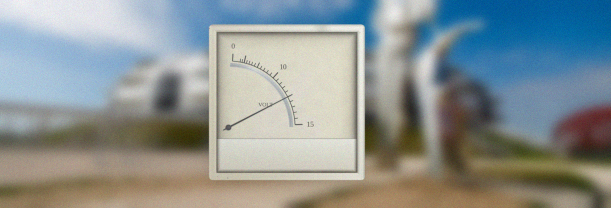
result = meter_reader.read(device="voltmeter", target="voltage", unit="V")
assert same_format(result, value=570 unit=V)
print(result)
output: value=12.5 unit=V
